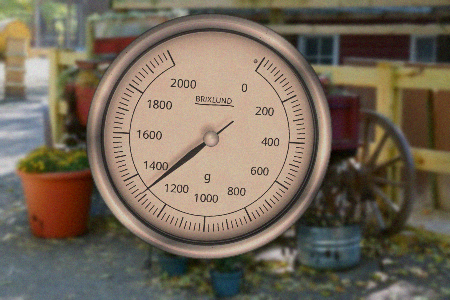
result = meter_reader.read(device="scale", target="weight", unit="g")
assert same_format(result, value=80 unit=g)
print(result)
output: value=1320 unit=g
